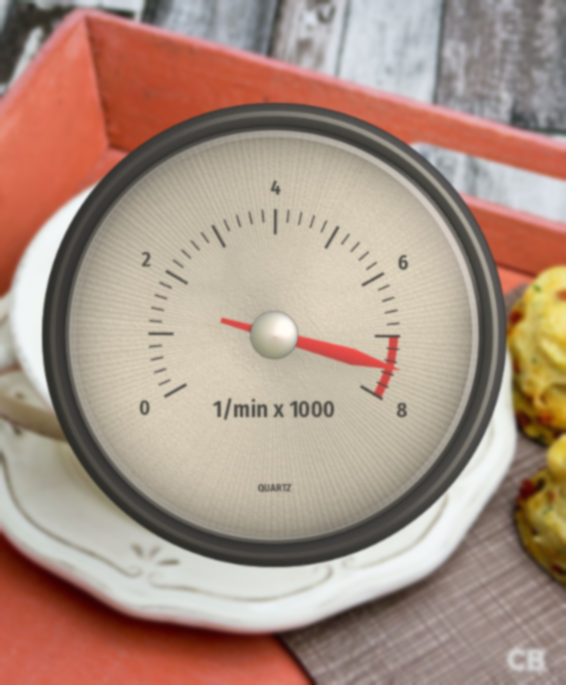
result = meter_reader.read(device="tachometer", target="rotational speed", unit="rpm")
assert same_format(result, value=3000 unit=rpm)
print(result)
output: value=7500 unit=rpm
